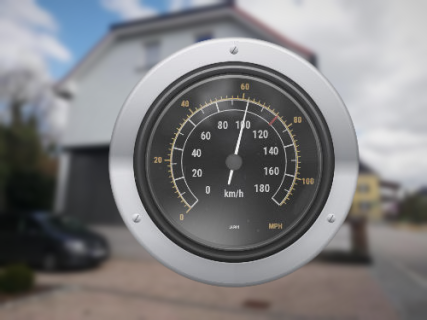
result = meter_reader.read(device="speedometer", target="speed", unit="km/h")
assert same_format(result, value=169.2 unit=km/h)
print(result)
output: value=100 unit=km/h
